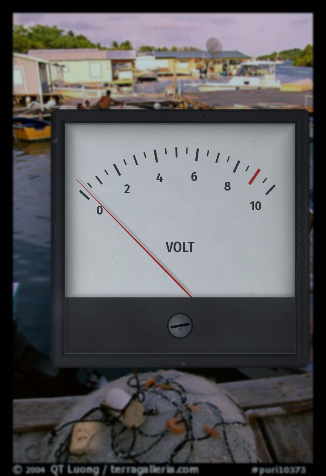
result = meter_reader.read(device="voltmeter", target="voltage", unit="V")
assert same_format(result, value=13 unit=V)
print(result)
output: value=0.25 unit=V
